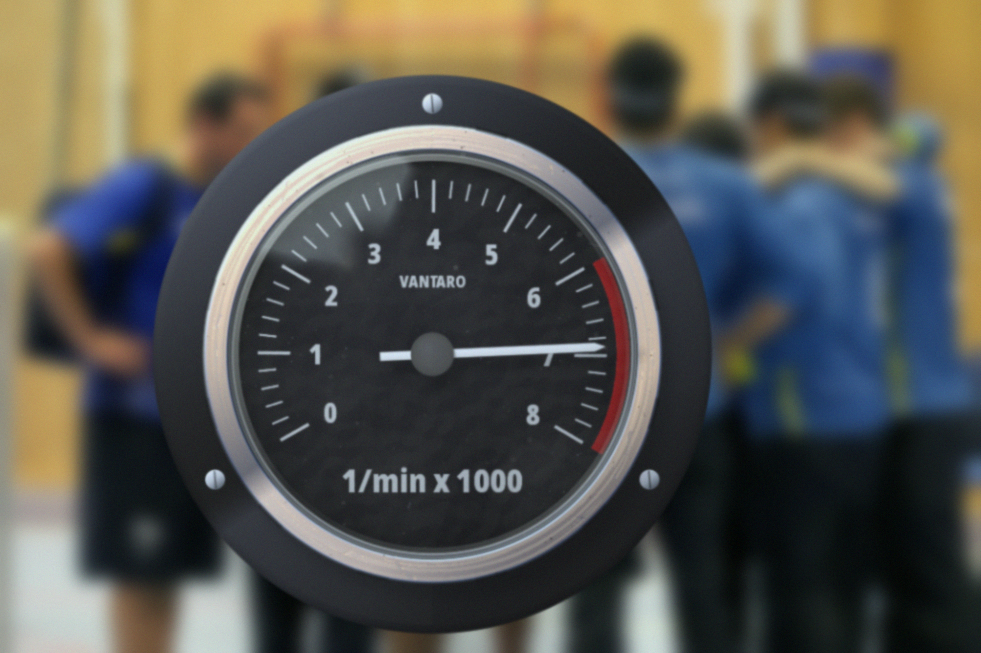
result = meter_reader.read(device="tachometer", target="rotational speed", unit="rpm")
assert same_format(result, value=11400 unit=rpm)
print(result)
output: value=6900 unit=rpm
